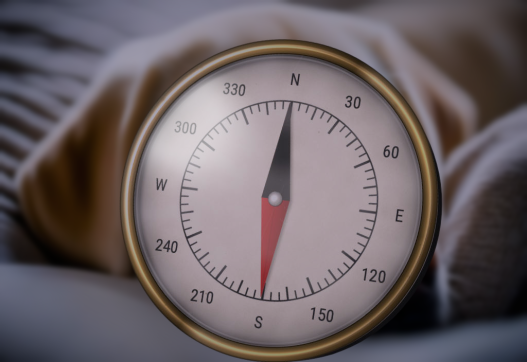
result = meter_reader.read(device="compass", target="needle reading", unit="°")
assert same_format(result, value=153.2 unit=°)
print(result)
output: value=180 unit=°
